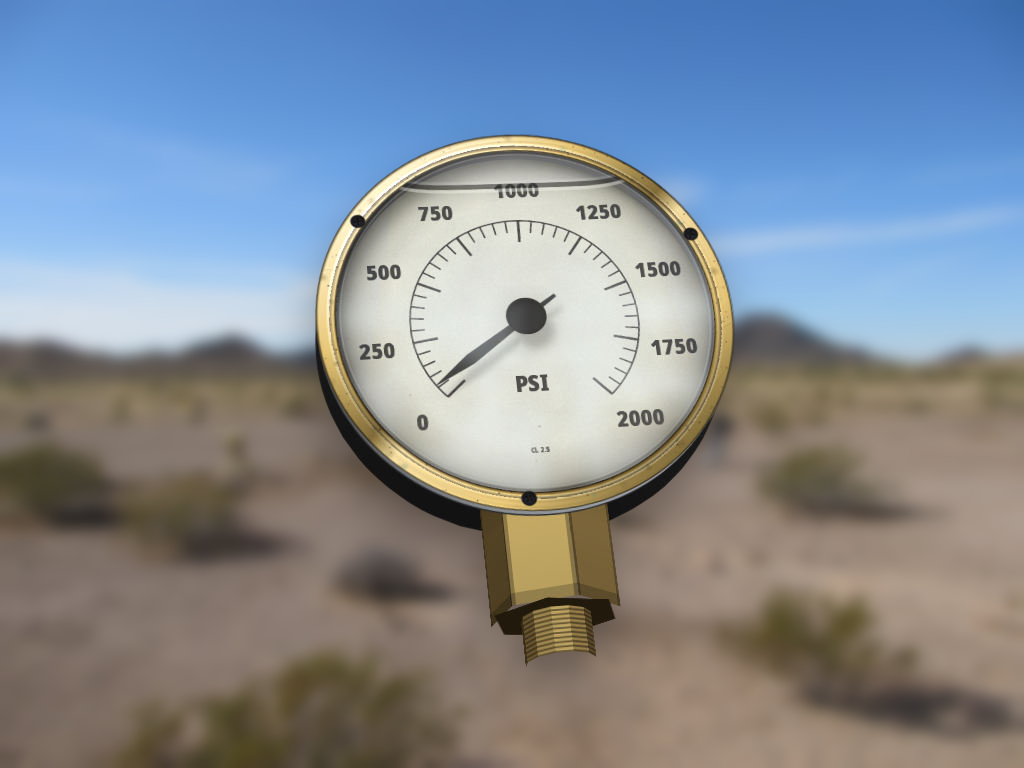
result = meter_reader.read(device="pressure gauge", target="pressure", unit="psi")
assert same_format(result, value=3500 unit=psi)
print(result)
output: value=50 unit=psi
